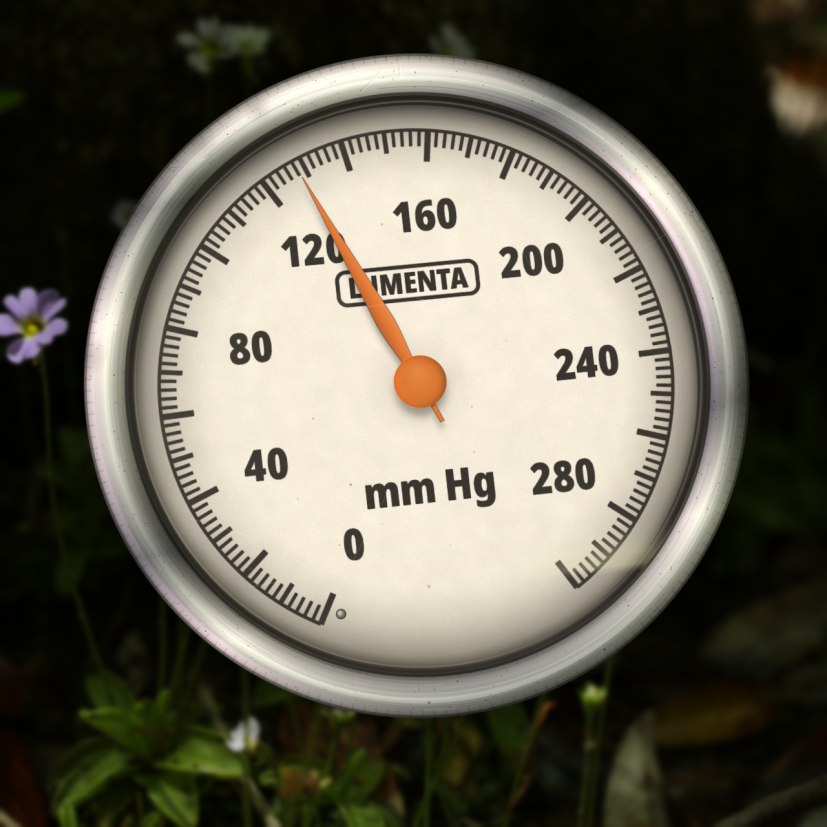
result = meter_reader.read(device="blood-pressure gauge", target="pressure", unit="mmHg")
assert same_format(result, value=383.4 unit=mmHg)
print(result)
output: value=128 unit=mmHg
